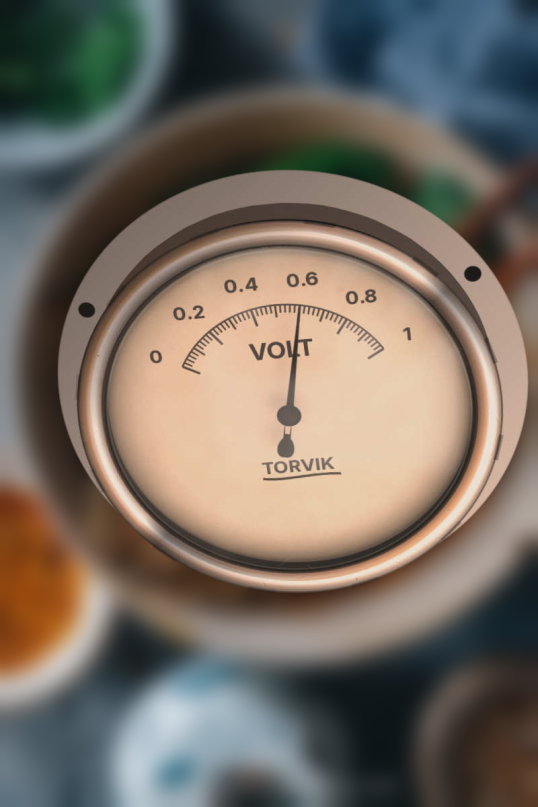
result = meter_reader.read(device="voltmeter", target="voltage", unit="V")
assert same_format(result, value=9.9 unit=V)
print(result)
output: value=0.6 unit=V
